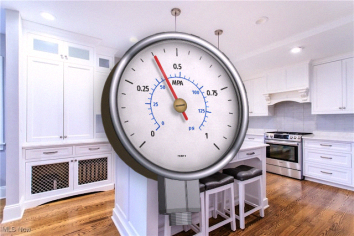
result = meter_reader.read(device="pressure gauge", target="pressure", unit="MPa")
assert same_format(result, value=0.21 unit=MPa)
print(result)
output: value=0.4 unit=MPa
